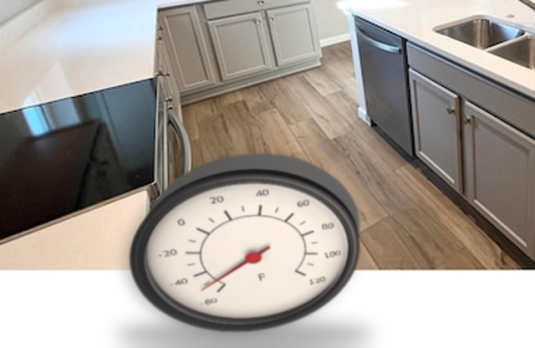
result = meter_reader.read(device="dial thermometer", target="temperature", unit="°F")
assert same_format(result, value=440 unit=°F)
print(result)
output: value=-50 unit=°F
